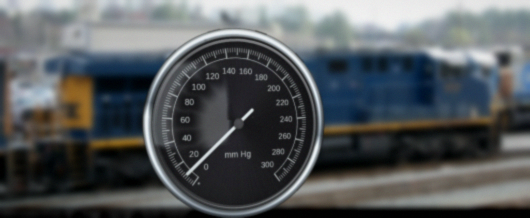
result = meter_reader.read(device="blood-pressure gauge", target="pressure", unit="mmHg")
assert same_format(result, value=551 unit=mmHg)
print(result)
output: value=10 unit=mmHg
